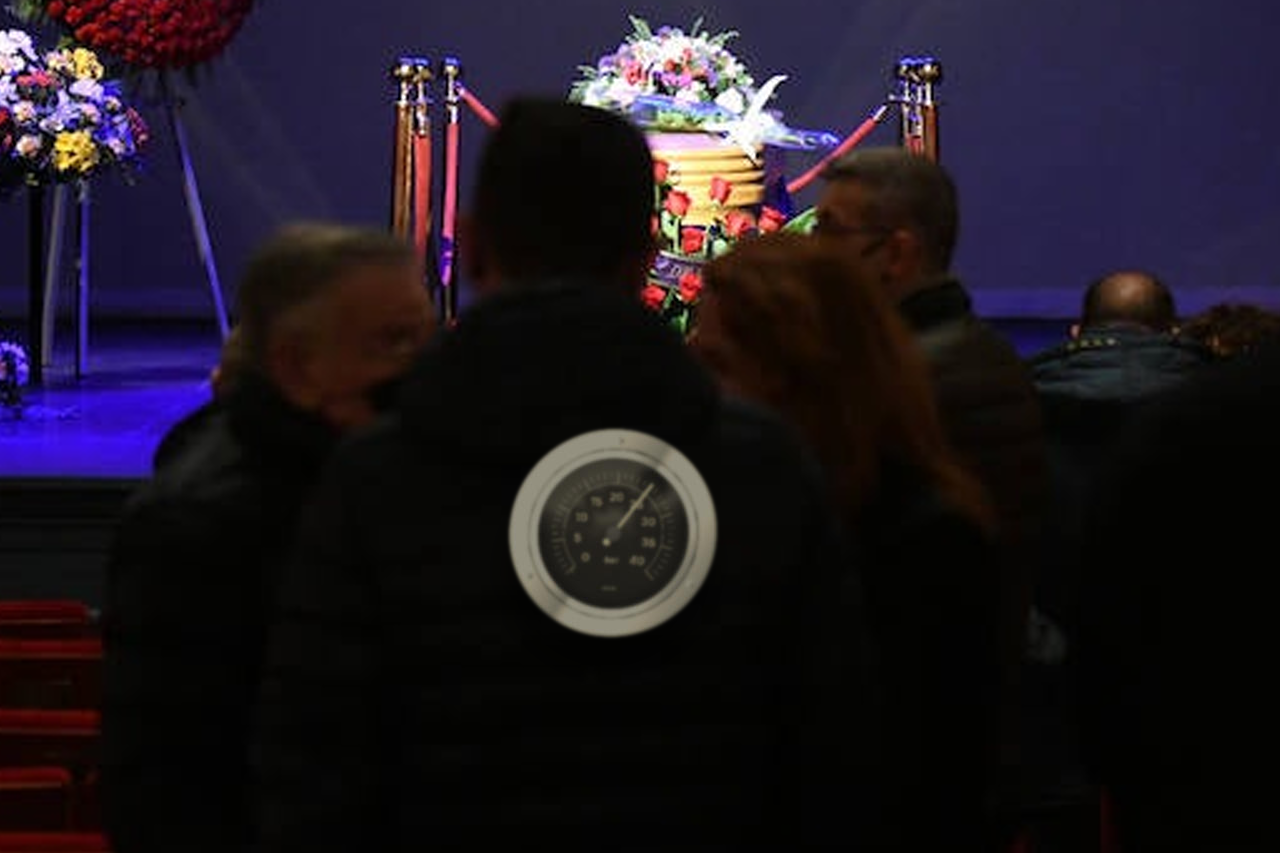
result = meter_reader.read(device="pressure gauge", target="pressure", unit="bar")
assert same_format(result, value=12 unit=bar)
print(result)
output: value=25 unit=bar
